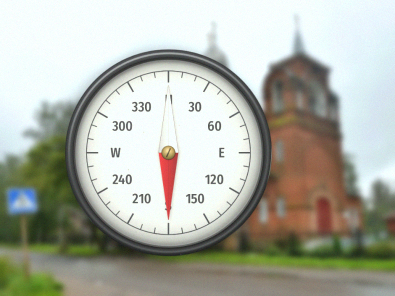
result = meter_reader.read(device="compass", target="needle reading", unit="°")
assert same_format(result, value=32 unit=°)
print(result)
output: value=180 unit=°
